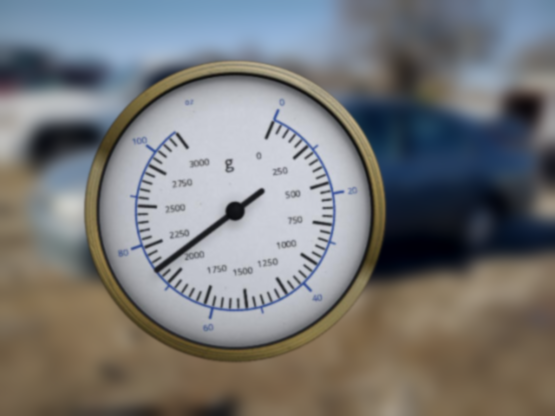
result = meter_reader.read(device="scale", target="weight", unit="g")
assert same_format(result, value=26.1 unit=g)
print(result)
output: value=2100 unit=g
